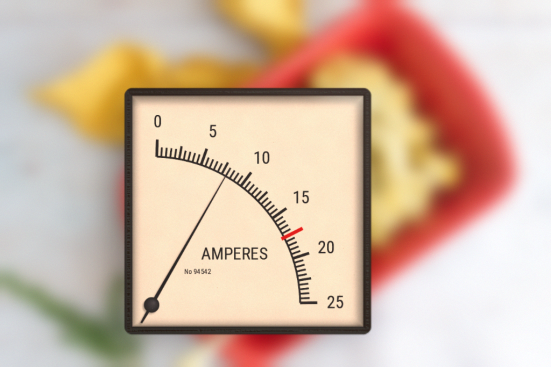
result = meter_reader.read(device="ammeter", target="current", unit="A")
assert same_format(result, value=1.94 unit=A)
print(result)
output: value=8 unit=A
